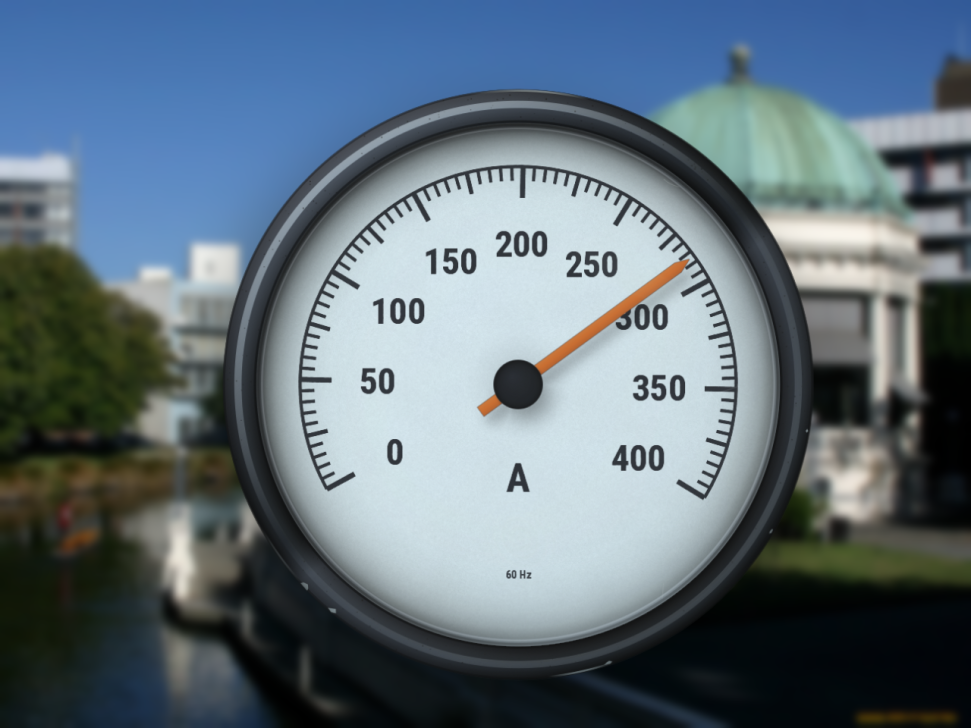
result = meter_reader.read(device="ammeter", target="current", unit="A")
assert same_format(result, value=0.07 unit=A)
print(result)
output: value=287.5 unit=A
